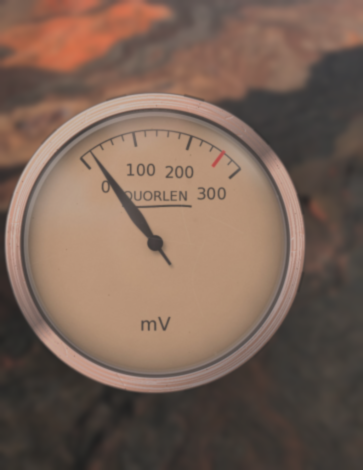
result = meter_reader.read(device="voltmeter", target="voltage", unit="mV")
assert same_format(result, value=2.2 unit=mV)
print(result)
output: value=20 unit=mV
